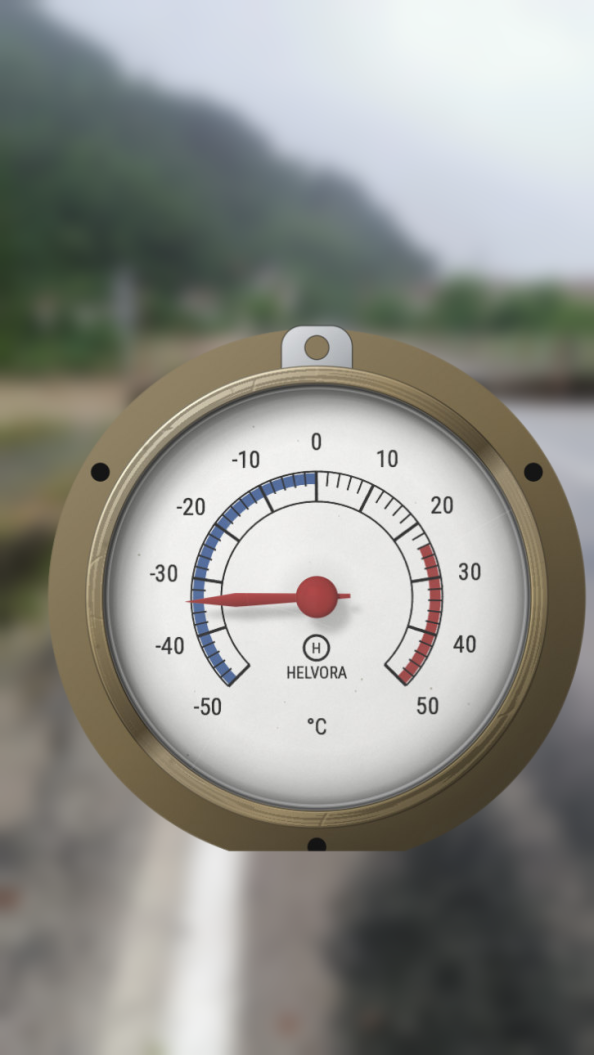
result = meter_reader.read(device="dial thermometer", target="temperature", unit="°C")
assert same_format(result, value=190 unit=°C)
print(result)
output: value=-34 unit=°C
